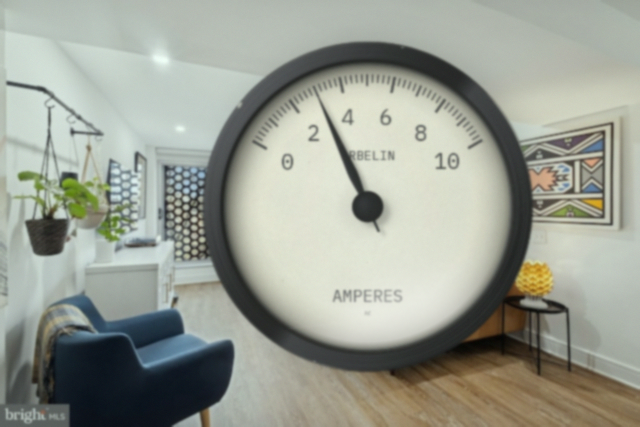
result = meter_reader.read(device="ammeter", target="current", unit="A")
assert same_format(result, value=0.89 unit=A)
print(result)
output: value=3 unit=A
